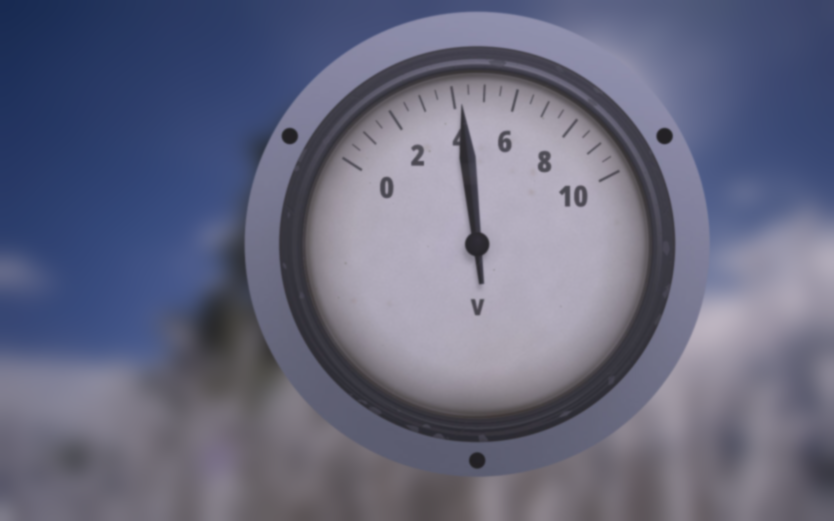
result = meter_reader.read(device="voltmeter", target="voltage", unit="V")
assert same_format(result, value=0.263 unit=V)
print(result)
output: value=4.25 unit=V
